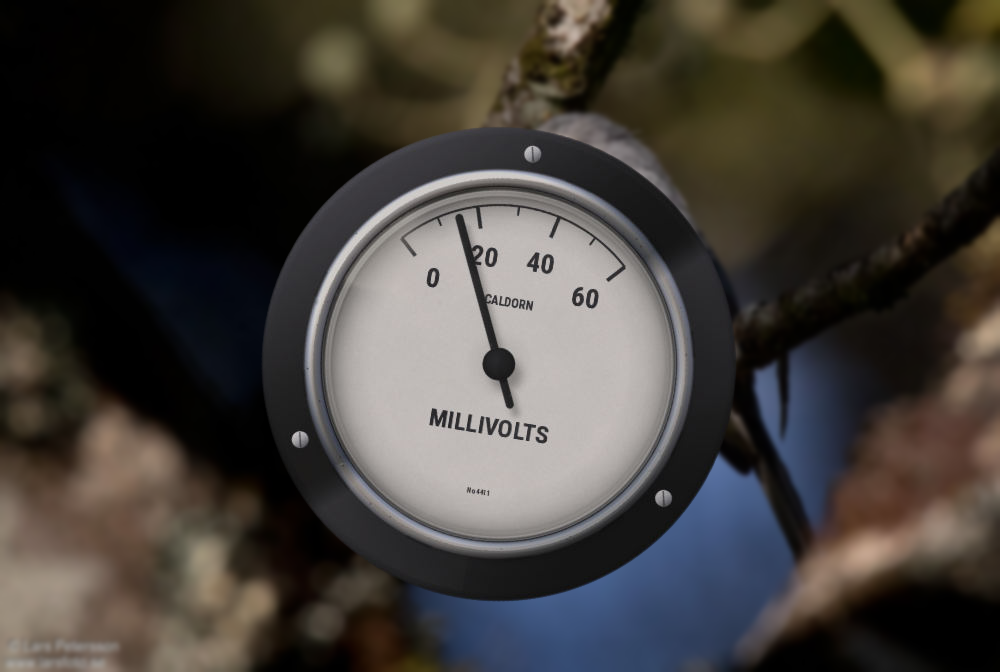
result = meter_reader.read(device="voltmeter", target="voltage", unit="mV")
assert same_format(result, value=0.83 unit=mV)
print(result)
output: value=15 unit=mV
